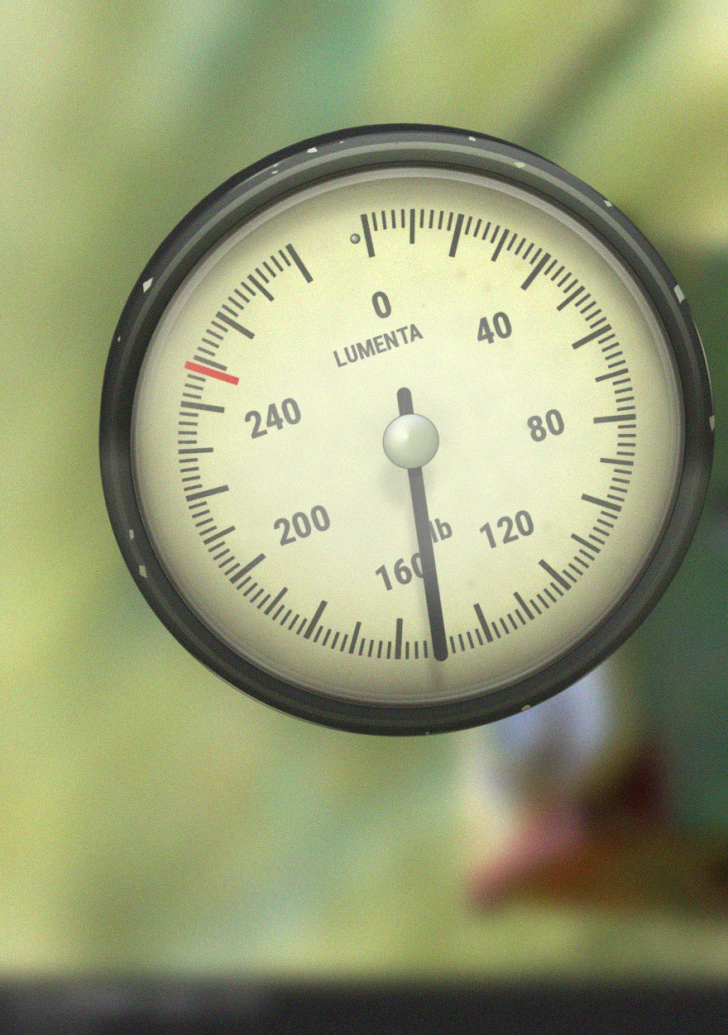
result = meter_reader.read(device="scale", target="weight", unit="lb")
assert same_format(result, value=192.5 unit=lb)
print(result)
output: value=151 unit=lb
